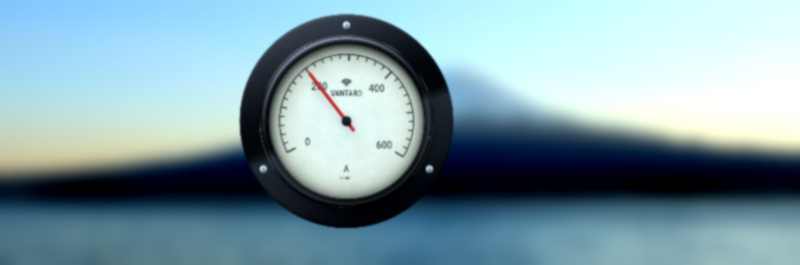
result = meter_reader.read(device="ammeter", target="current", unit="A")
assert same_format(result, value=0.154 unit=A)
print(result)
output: value=200 unit=A
